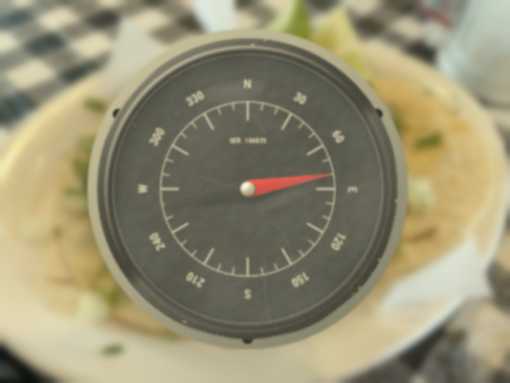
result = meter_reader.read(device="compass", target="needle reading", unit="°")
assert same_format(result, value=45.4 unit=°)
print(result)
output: value=80 unit=°
